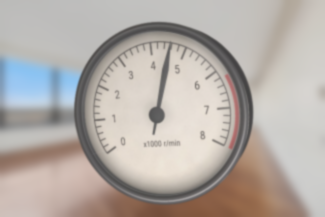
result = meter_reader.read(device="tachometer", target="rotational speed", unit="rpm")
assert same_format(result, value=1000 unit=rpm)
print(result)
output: value=4600 unit=rpm
